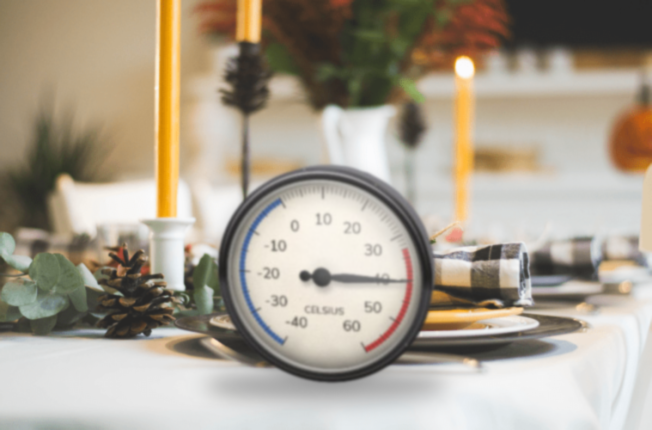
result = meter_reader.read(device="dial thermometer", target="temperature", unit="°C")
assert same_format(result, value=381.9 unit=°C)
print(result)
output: value=40 unit=°C
